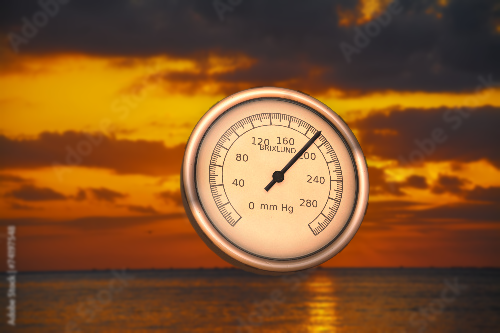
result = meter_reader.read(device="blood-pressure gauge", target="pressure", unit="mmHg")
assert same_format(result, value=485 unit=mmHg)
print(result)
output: value=190 unit=mmHg
